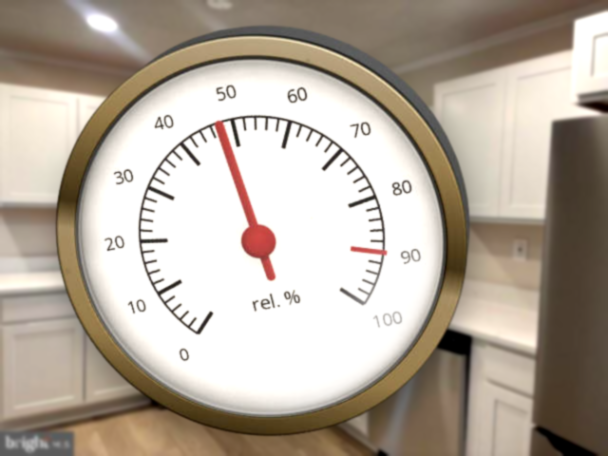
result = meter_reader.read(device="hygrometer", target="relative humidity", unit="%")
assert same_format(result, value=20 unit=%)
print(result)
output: value=48 unit=%
